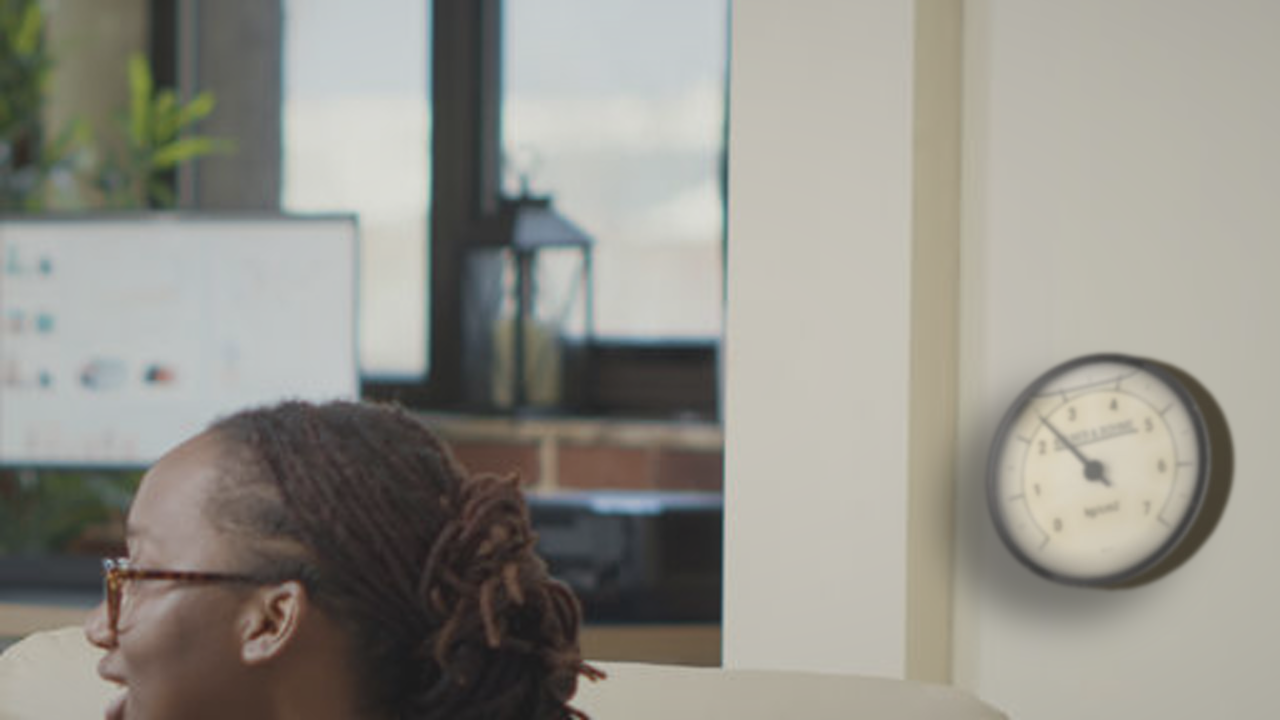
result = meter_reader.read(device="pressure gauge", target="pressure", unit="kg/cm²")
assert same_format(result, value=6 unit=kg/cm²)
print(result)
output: value=2.5 unit=kg/cm²
